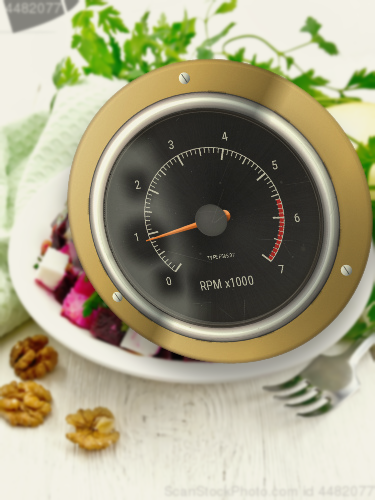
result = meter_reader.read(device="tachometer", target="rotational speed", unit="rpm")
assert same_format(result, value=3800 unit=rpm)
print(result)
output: value=900 unit=rpm
